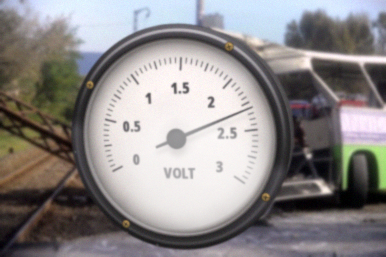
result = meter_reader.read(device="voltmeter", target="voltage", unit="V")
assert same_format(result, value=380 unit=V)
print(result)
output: value=2.3 unit=V
